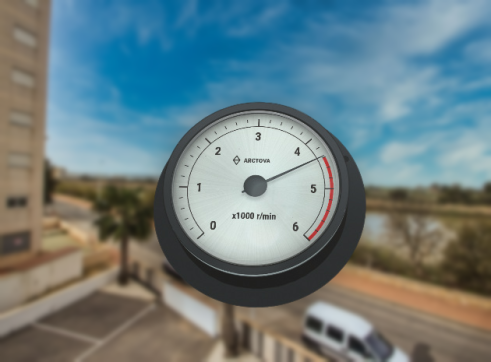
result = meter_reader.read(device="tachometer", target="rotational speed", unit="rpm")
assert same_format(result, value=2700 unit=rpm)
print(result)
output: value=4400 unit=rpm
